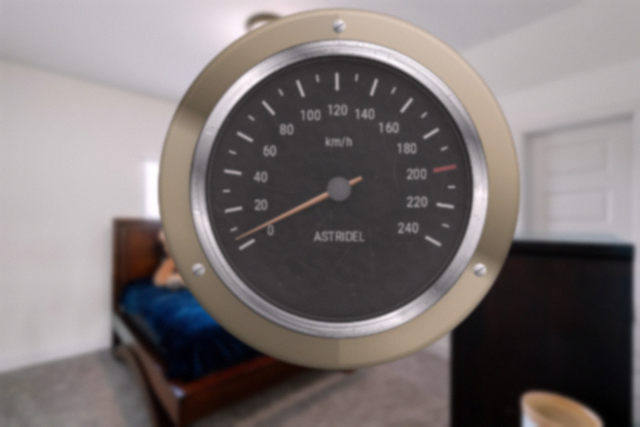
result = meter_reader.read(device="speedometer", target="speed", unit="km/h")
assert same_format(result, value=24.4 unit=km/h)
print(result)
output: value=5 unit=km/h
